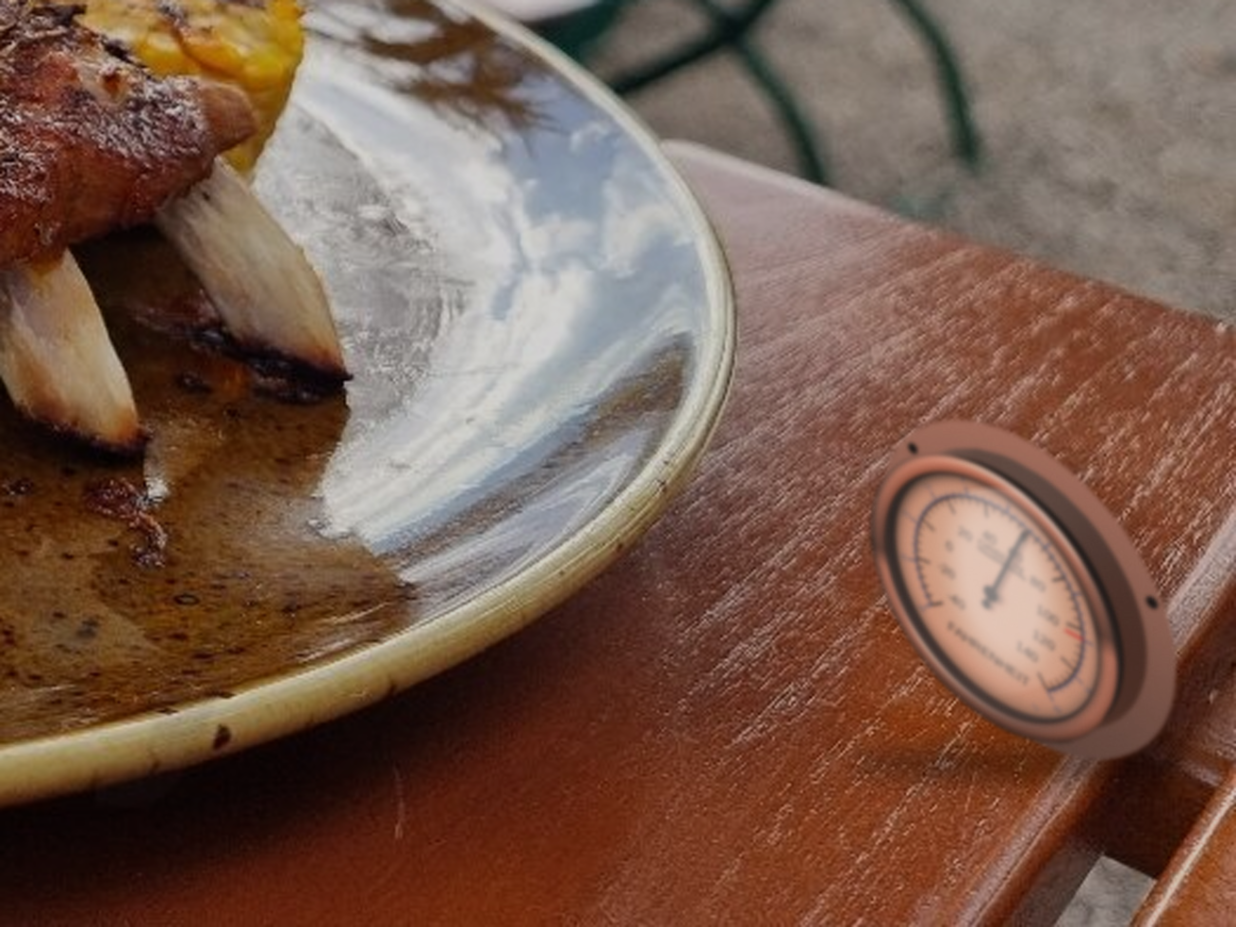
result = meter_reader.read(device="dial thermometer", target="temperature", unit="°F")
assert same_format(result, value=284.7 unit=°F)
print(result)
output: value=60 unit=°F
